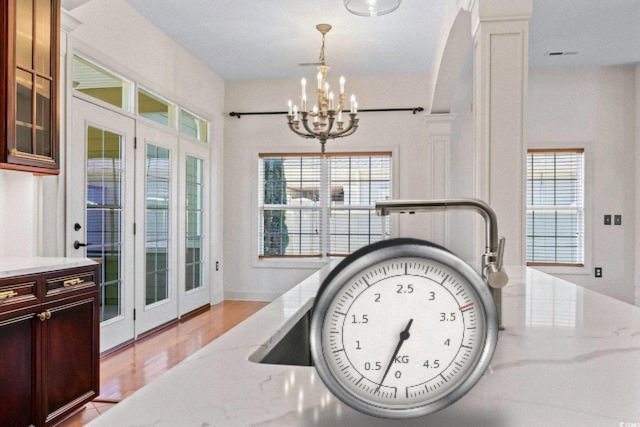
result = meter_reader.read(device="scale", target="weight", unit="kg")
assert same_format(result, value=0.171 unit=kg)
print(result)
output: value=0.25 unit=kg
